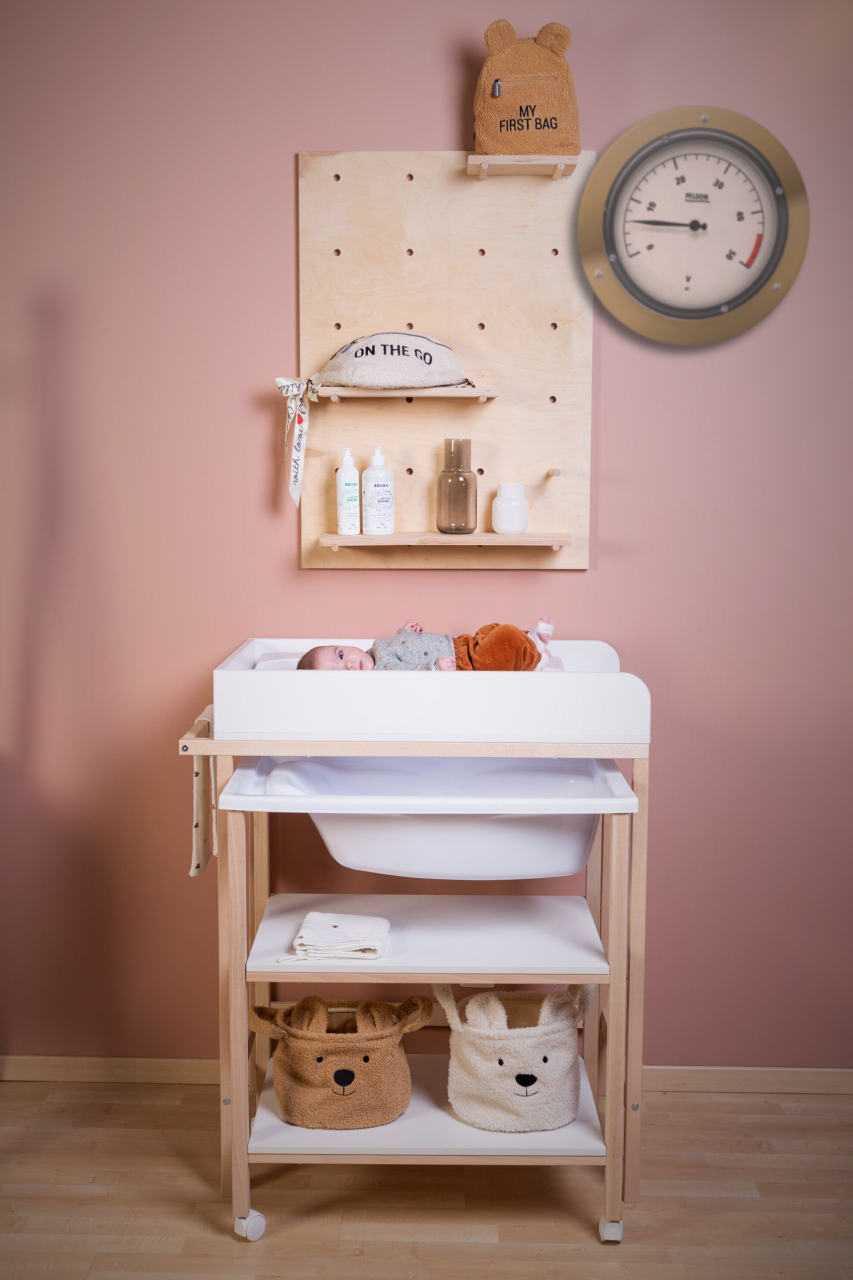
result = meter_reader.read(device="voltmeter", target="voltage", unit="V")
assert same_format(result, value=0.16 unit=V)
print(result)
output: value=6 unit=V
